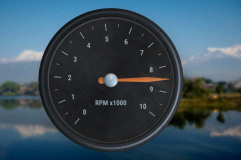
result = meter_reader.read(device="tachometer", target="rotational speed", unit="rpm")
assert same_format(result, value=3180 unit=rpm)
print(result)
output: value=8500 unit=rpm
